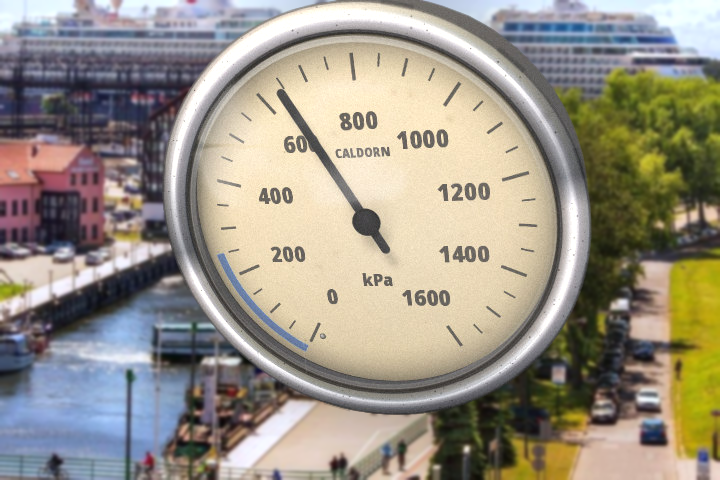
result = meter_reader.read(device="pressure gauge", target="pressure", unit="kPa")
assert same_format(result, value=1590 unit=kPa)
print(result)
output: value=650 unit=kPa
